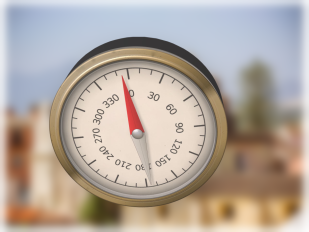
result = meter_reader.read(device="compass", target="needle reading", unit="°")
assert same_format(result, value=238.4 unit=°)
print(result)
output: value=355 unit=°
